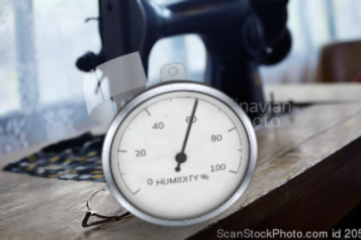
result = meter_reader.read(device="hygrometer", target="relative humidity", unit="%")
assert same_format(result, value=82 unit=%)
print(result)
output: value=60 unit=%
